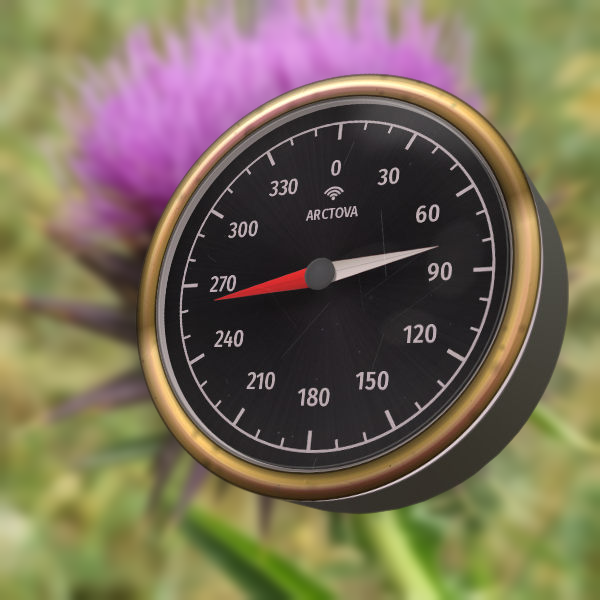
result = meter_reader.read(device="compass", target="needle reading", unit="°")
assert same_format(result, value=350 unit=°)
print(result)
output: value=260 unit=°
